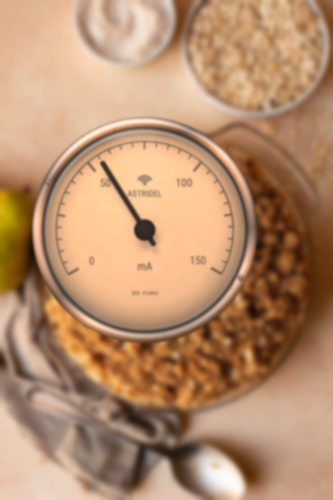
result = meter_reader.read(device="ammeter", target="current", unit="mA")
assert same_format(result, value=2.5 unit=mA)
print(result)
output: value=55 unit=mA
